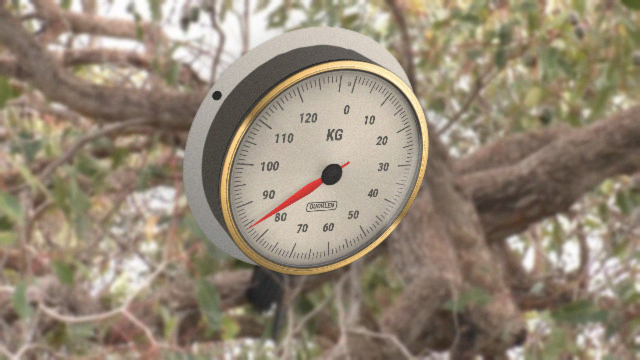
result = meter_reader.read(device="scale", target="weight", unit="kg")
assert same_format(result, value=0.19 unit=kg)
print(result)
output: value=85 unit=kg
